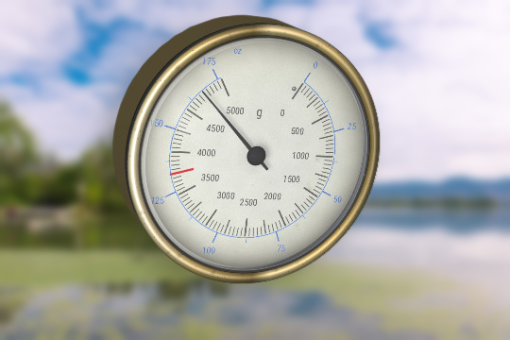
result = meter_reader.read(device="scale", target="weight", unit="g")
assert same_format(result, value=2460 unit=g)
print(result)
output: value=4750 unit=g
